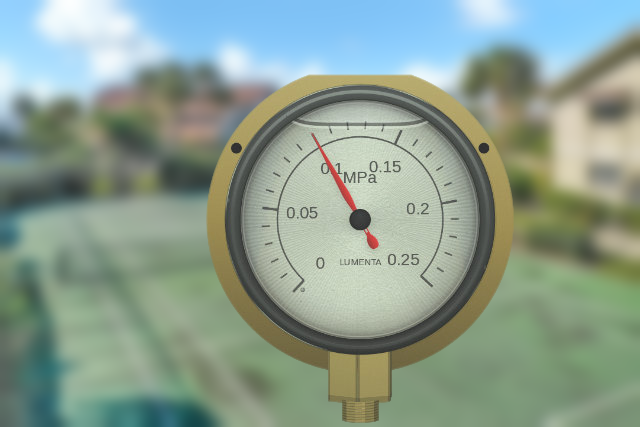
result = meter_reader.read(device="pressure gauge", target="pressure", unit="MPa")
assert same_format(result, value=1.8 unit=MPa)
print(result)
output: value=0.1 unit=MPa
